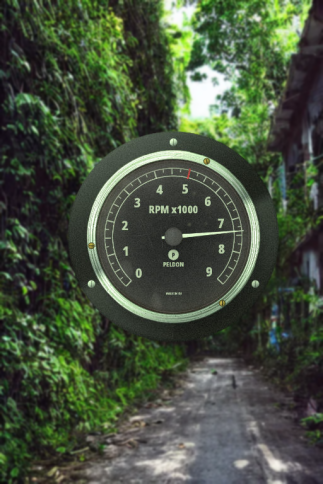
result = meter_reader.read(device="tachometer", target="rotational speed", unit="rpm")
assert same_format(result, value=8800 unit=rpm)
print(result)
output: value=7375 unit=rpm
